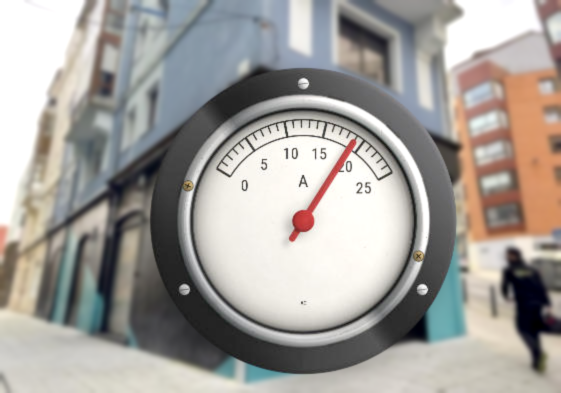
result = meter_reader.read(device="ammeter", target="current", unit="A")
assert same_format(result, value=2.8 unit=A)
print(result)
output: value=19 unit=A
